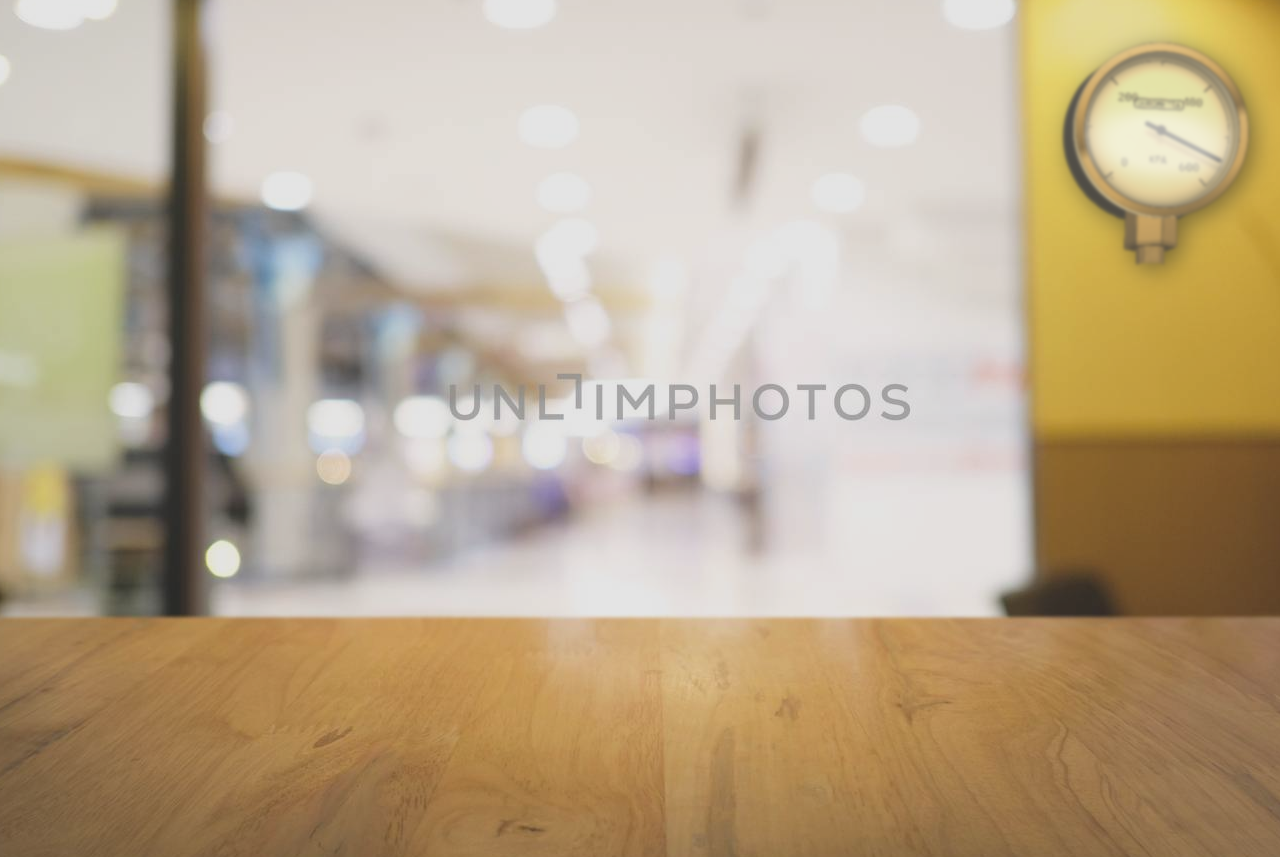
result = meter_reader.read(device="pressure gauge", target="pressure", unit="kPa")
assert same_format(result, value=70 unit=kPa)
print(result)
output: value=550 unit=kPa
